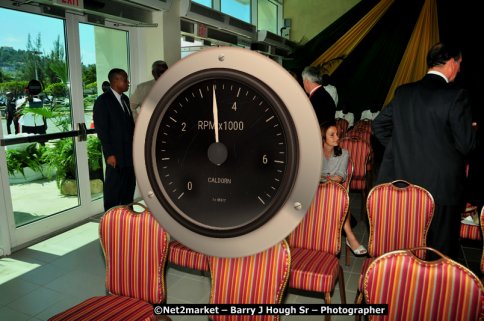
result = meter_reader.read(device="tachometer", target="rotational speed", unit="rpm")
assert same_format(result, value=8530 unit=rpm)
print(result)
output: value=3400 unit=rpm
